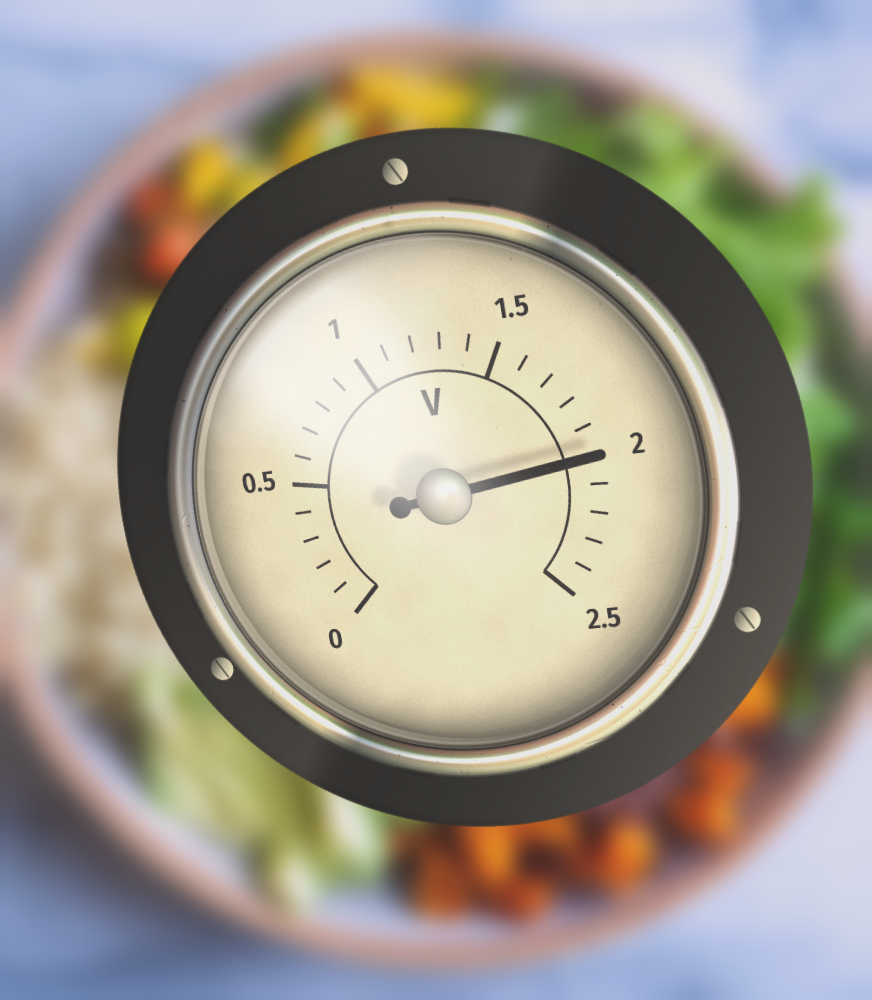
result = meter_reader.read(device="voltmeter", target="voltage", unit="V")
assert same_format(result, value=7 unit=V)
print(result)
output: value=2 unit=V
